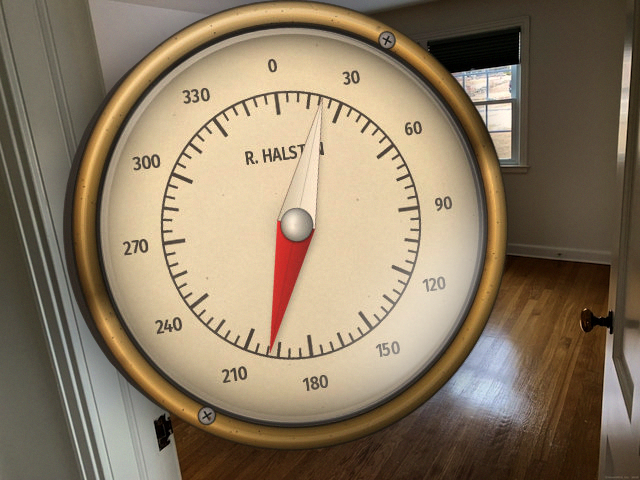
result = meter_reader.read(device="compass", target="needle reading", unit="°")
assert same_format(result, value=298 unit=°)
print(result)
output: value=200 unit=°
